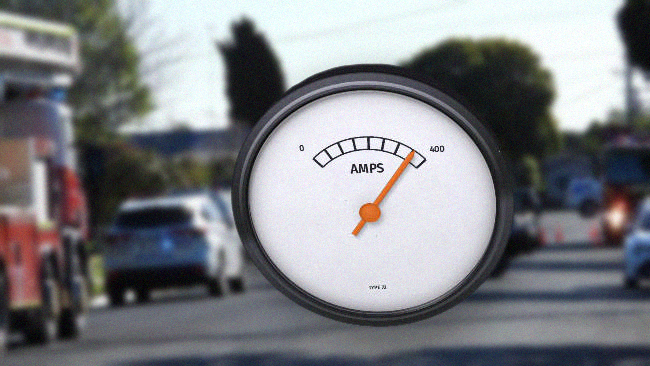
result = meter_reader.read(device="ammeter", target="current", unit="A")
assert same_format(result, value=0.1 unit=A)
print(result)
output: value=350 unit=A
